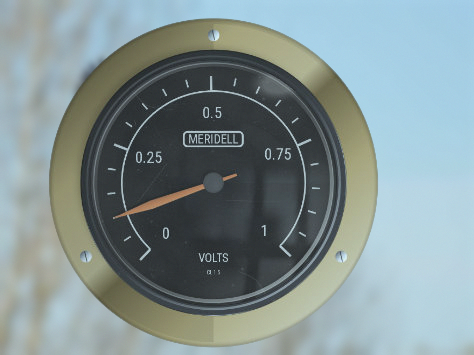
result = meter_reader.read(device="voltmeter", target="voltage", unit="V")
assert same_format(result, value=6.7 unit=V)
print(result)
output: value=0.1 unit=V
